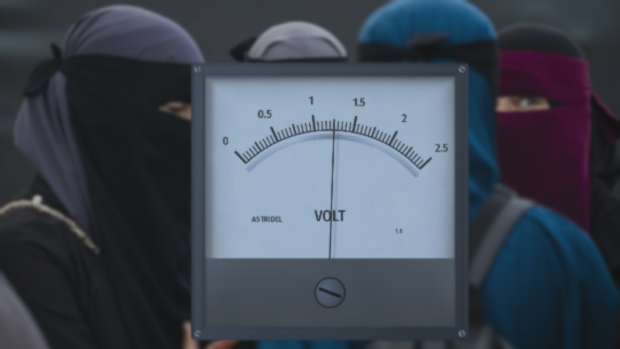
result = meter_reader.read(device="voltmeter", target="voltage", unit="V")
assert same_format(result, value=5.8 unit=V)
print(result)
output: value=1.25 unit=V
